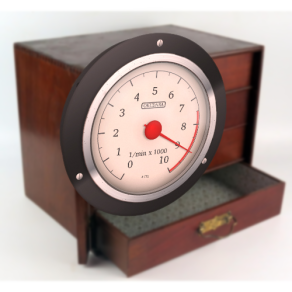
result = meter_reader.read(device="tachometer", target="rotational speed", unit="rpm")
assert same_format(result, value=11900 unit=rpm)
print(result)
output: value=9000 unit=rpm
